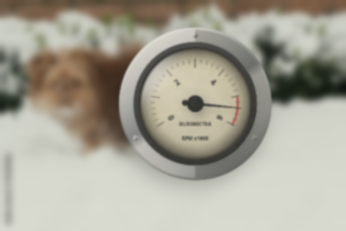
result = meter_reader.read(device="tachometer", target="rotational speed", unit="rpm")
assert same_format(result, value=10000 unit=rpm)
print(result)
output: value=5400 unit=rpm
